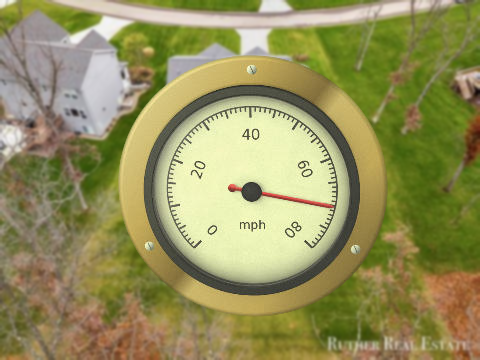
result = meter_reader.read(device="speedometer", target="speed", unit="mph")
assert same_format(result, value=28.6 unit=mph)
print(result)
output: value=70 unit=mph
